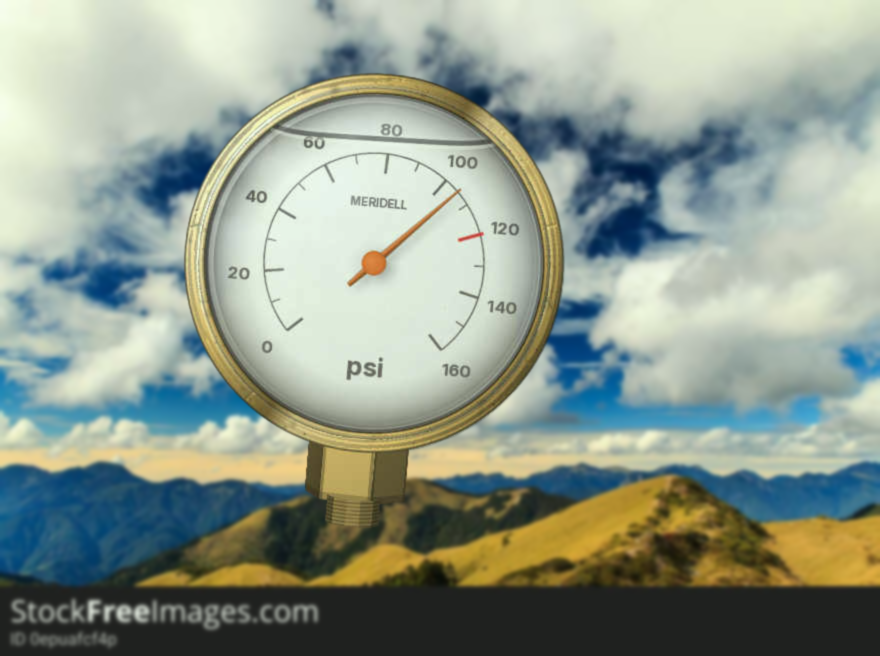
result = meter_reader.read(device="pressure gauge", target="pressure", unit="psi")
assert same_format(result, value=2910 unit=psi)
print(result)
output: value=105 unit=psi
